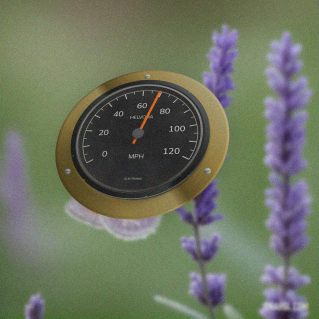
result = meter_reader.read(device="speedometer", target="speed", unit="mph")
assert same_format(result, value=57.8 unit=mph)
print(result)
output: value=70 unit=mph
